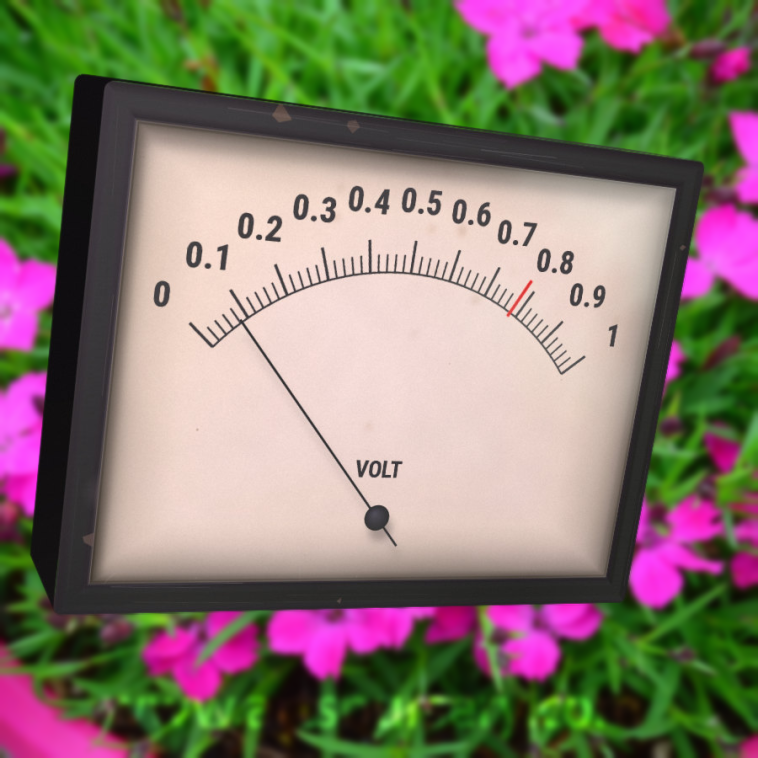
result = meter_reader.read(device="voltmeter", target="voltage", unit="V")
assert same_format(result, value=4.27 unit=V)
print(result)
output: value=0.08 unit=V
